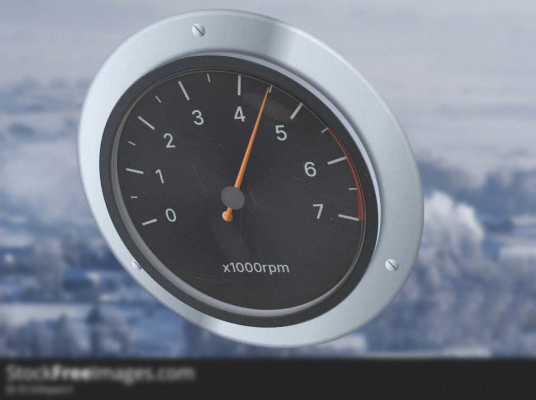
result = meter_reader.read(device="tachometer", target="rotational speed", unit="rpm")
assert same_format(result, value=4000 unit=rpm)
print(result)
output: value=4500 unit=rpm
